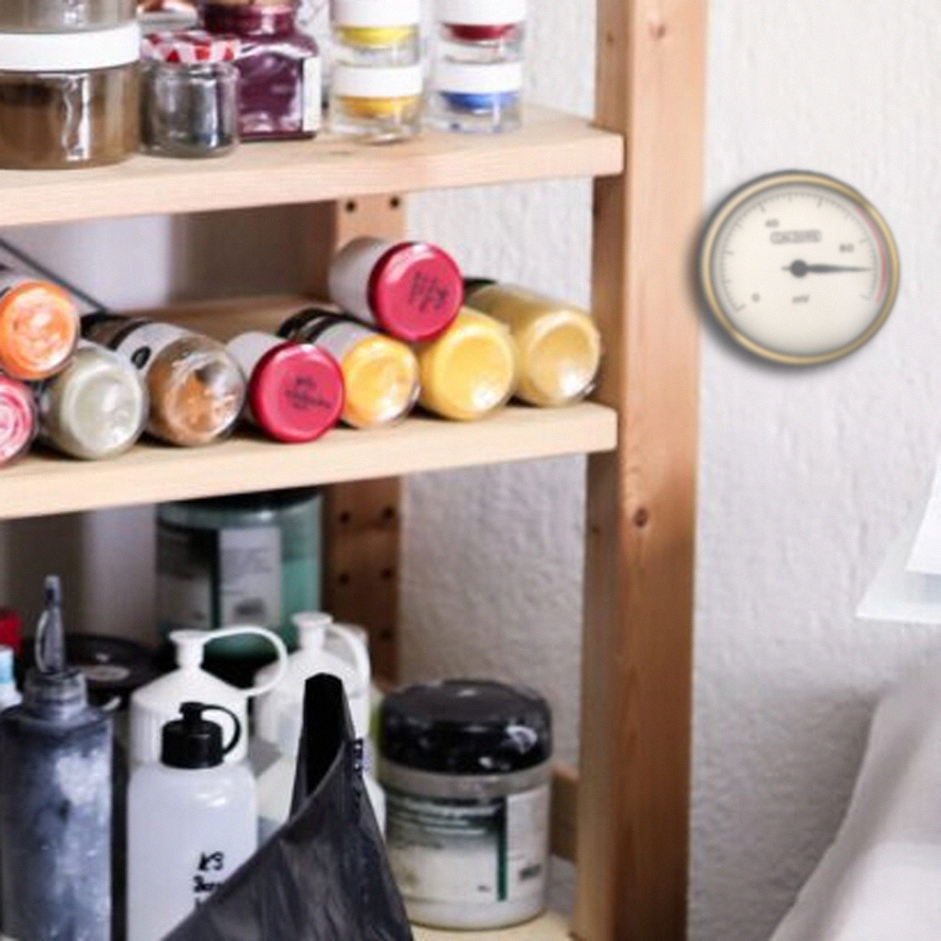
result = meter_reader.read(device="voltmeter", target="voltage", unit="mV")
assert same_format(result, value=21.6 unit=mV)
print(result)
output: value=90 unit=mV
